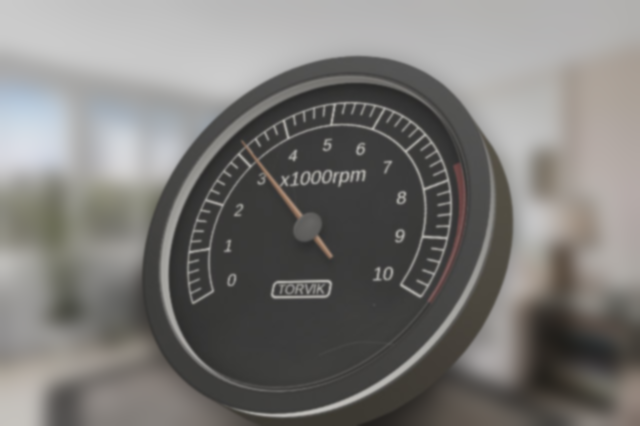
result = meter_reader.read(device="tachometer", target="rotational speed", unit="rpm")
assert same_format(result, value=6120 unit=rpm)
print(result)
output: value=3200 unit=rpm
